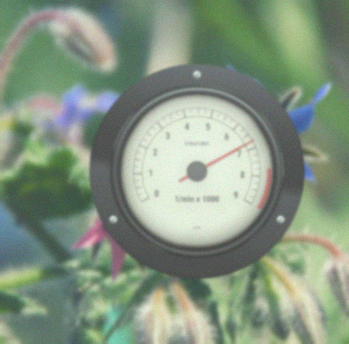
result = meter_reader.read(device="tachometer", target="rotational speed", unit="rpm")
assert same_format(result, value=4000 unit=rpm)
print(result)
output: value=6750 unit=rpm
